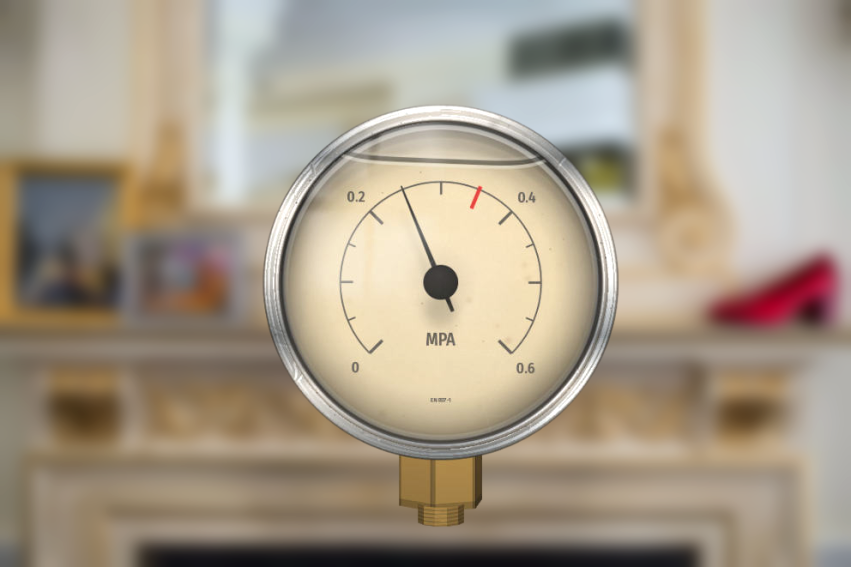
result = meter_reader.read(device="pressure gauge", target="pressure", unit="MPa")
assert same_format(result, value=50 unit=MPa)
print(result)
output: value=0.25 unit=MPa
